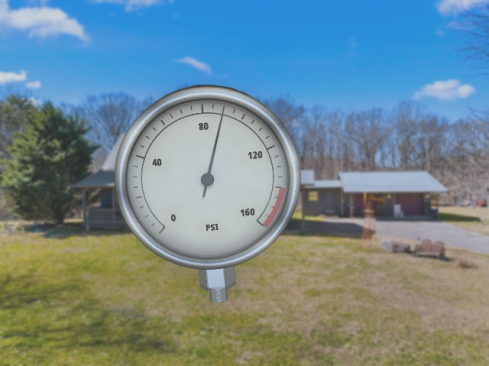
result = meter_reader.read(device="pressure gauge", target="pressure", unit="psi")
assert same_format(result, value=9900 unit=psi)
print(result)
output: value=90 unit=psi
